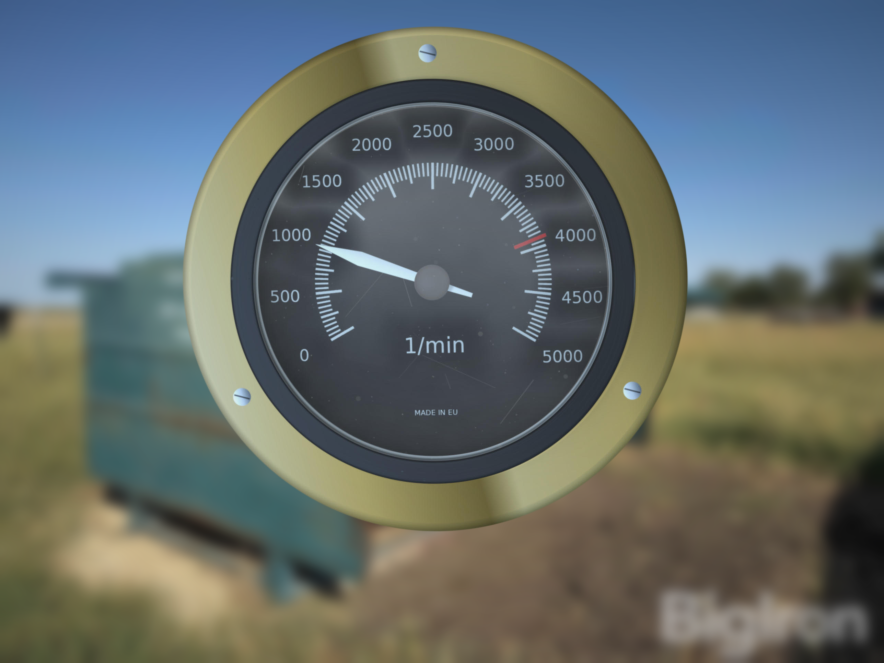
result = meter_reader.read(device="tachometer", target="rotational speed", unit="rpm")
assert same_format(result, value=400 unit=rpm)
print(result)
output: value=1000 unit=rpm
